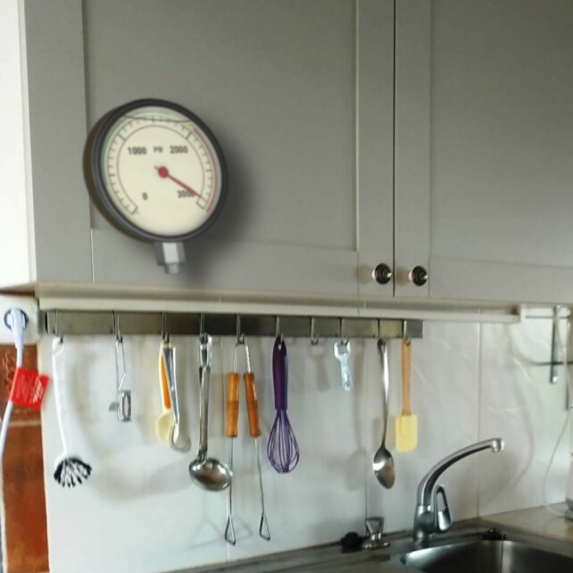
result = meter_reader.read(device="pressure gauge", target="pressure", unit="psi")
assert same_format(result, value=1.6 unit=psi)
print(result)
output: value=2900 unit=psi
